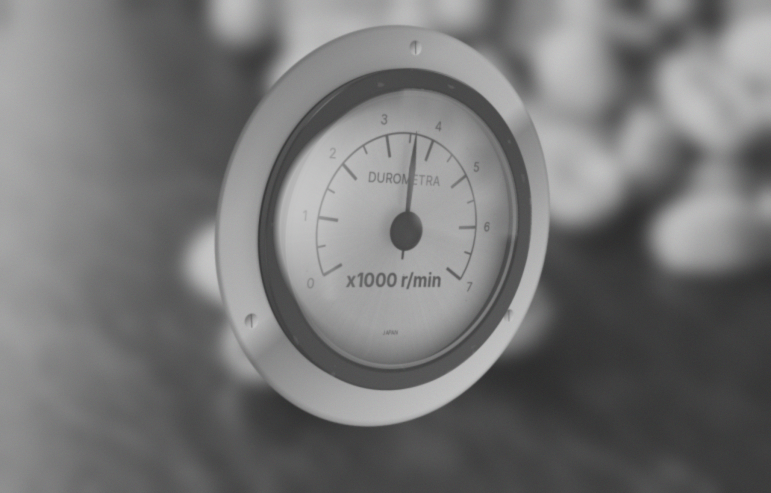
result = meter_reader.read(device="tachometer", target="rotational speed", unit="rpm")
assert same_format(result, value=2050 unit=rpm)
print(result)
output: value=3500 unit=rpm
